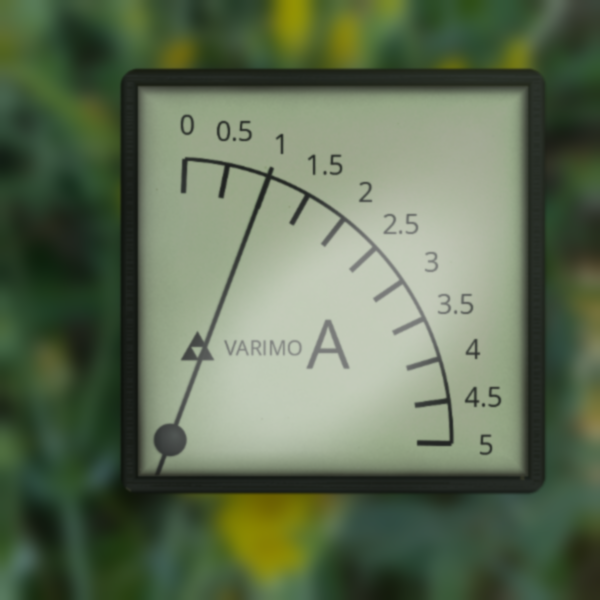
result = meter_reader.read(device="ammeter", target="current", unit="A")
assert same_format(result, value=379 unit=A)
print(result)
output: value=1 unit=A
